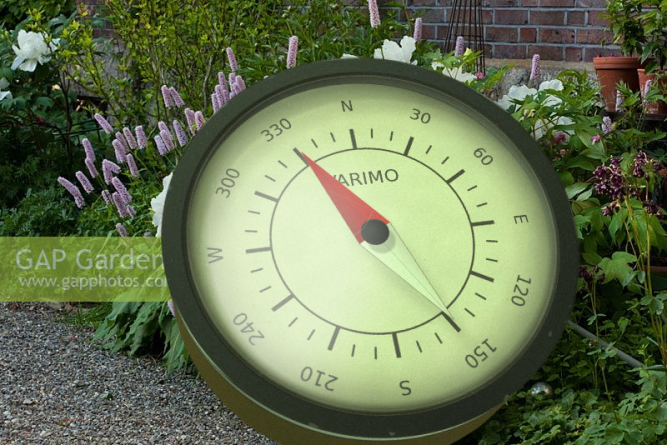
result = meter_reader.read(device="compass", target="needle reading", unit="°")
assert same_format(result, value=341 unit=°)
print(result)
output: value=330 unit=°
